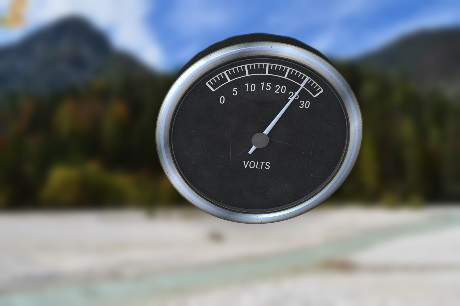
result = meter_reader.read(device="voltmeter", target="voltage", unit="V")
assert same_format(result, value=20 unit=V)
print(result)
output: value=25 unit=V
